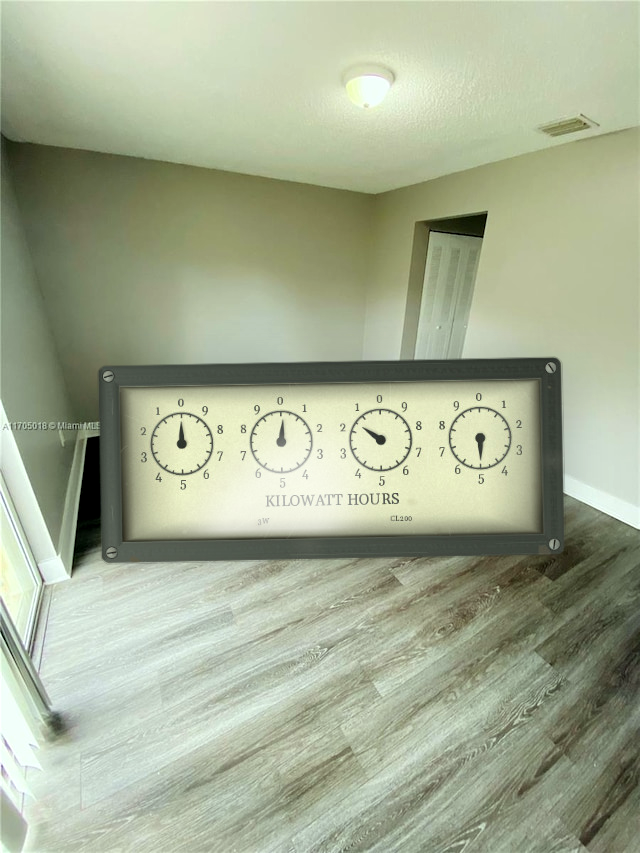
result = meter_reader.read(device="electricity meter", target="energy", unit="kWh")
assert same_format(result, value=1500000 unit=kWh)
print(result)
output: value=15 unit=kWh
